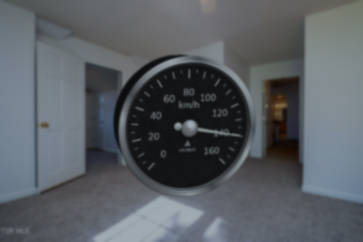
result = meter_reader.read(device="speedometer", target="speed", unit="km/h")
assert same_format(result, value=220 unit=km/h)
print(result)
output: value=140 unit=km/h
